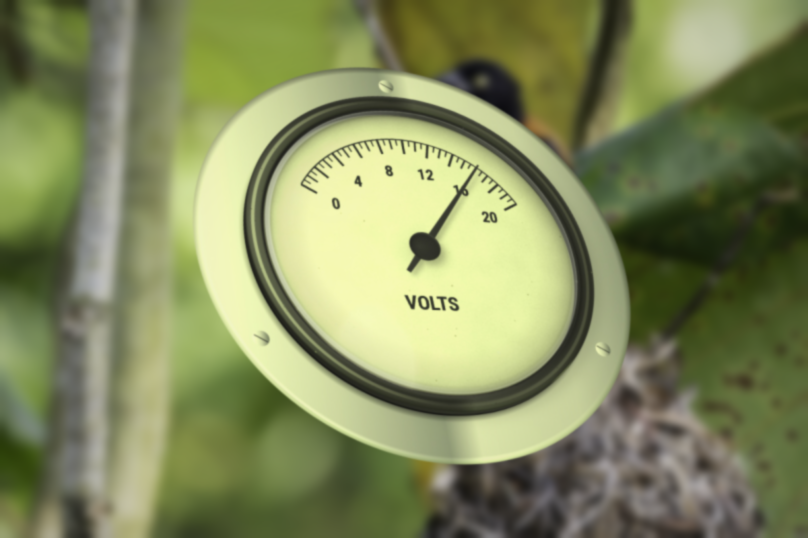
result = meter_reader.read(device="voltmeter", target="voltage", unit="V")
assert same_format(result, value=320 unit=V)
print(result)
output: value=16 unit=V
